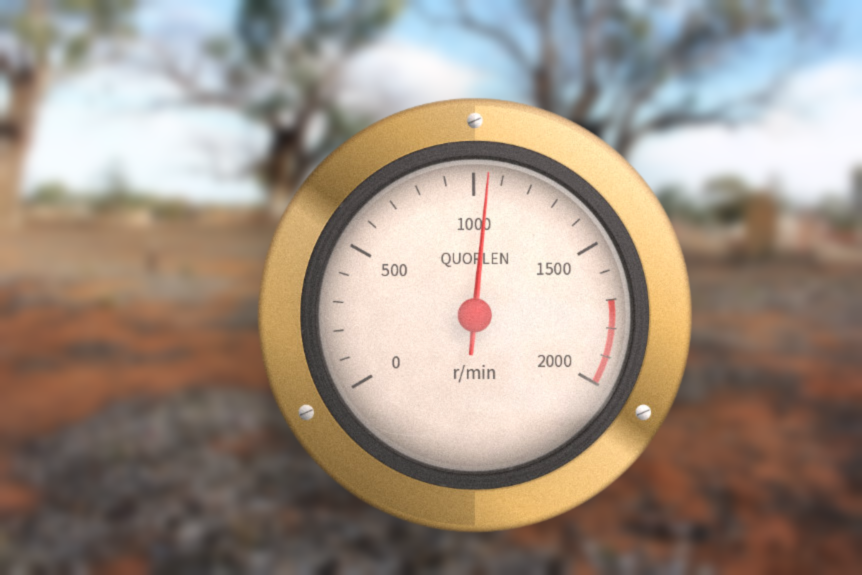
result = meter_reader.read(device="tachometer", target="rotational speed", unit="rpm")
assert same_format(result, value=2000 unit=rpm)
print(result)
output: value=1050 unit=rpm
